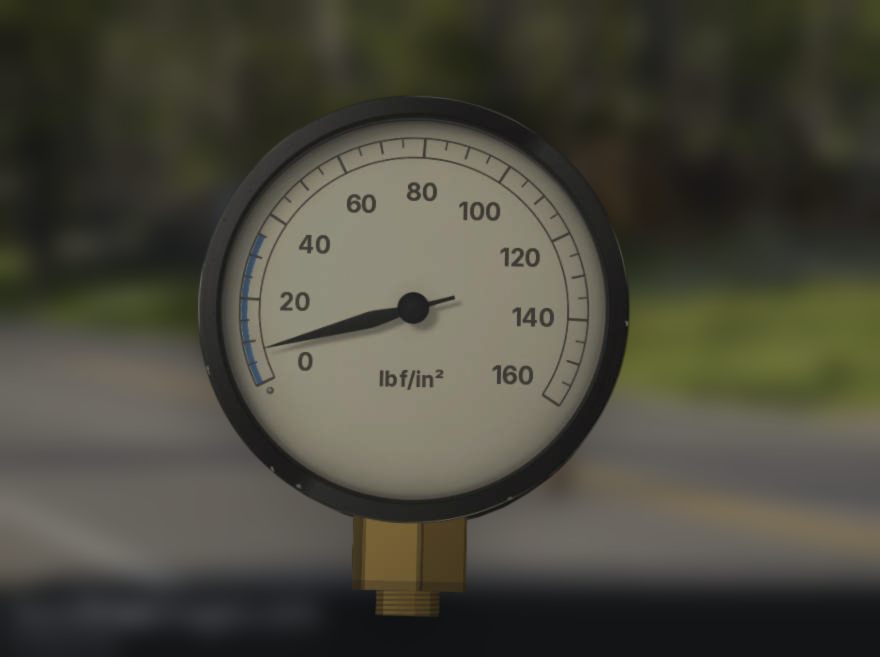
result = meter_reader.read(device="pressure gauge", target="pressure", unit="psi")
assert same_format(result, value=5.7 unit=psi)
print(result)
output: value=7.5 unit=psi
